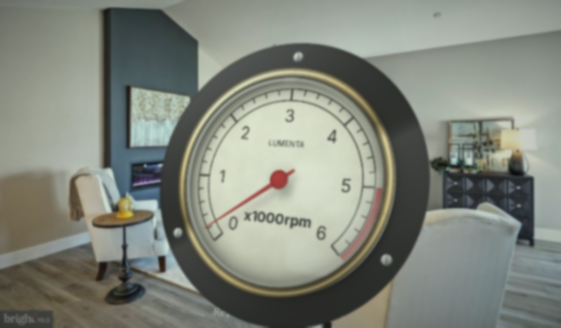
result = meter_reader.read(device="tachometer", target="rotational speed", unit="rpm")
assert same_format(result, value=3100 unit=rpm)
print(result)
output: value=200 unit=rpm
